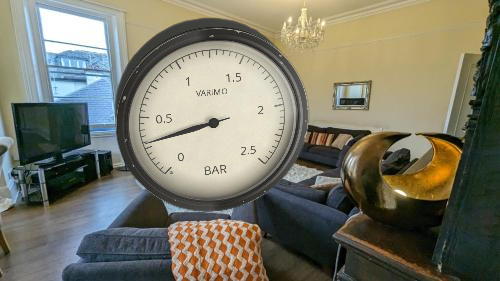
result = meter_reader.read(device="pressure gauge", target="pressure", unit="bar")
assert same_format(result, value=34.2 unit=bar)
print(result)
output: value=0.3 unit=bar
